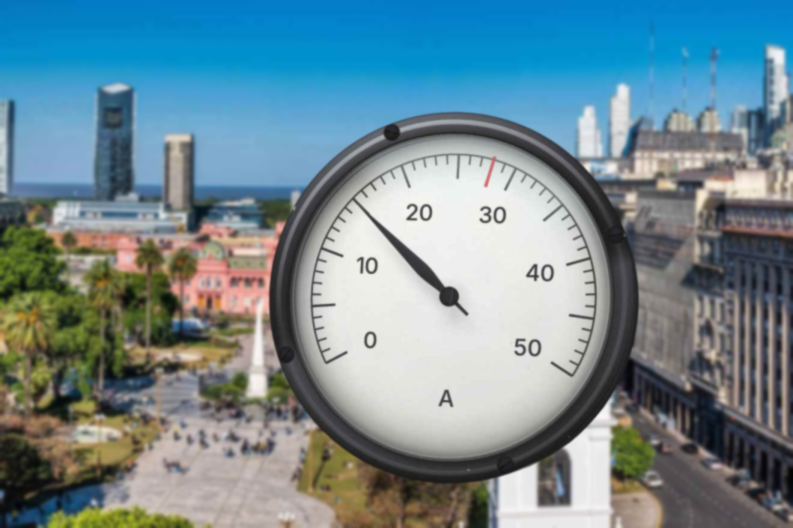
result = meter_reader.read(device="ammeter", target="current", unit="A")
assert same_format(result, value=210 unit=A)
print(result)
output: value=15 unit=A
